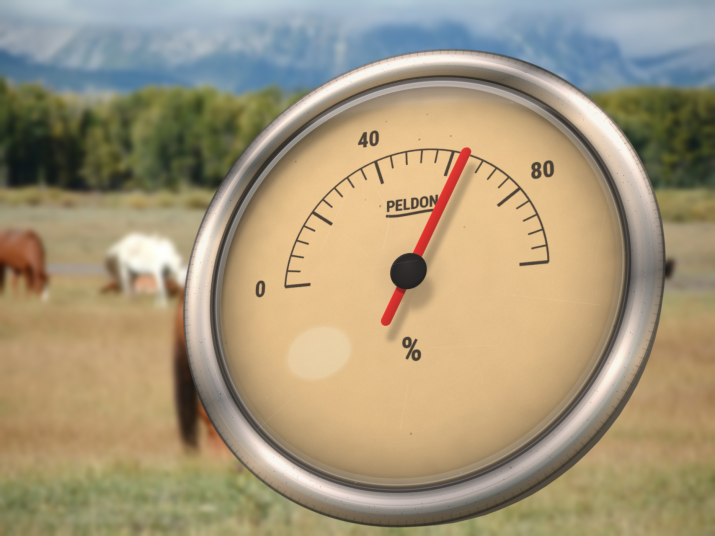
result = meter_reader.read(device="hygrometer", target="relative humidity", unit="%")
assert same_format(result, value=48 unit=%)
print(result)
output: value=64 unit=%
